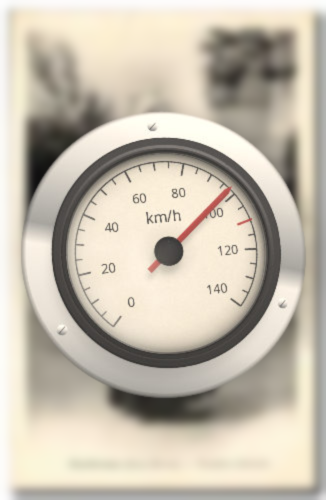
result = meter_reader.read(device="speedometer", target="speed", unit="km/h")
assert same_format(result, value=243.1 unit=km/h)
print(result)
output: value=97.5 unit=km/h
